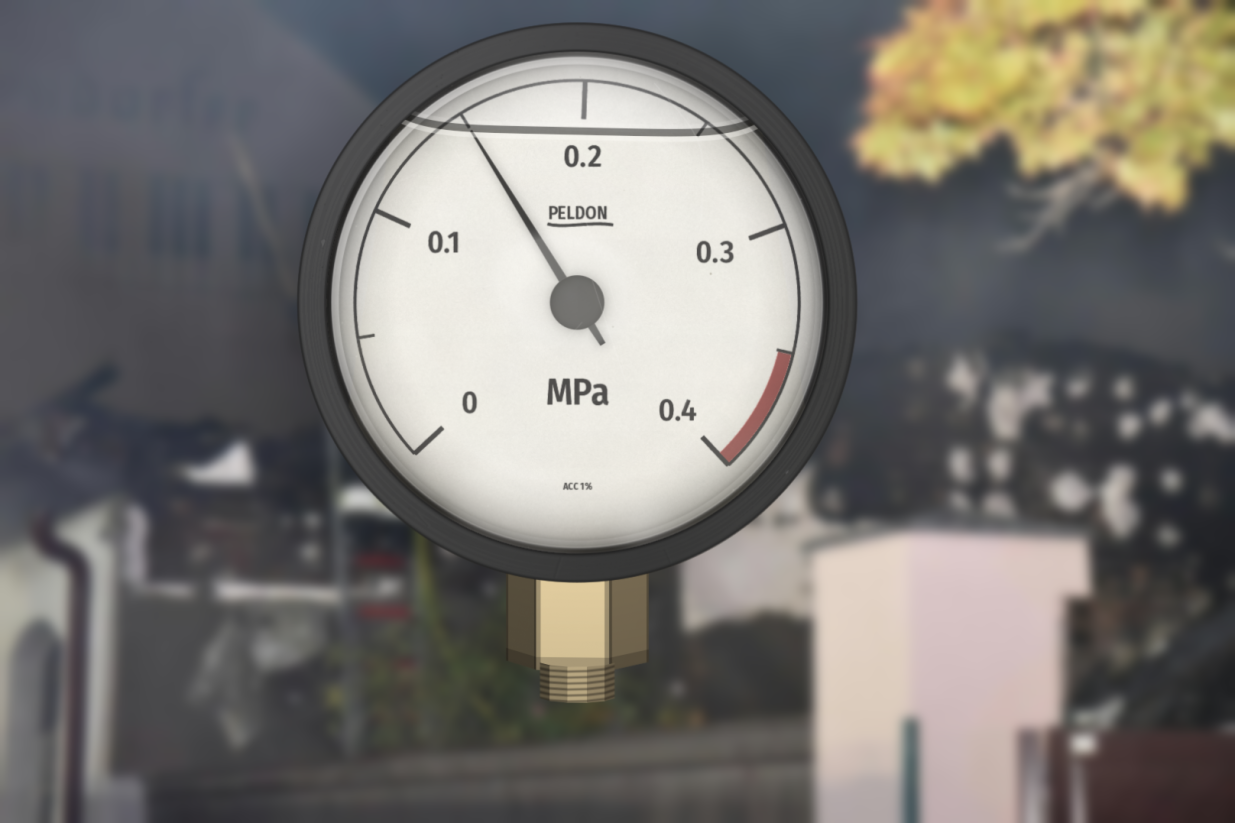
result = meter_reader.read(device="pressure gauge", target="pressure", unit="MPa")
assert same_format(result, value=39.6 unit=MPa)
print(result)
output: value=0.15 unit=MPa
